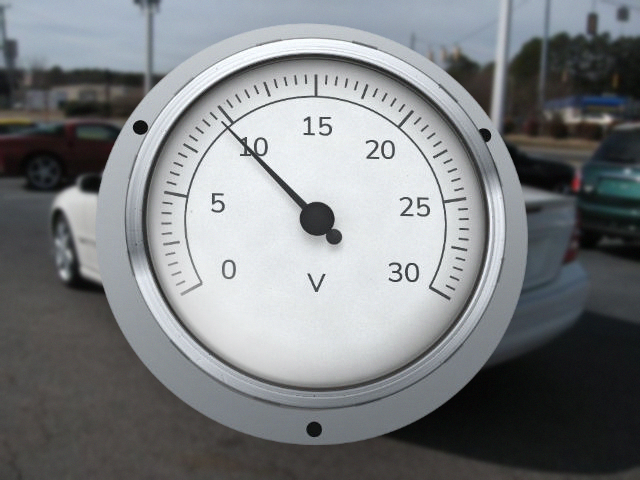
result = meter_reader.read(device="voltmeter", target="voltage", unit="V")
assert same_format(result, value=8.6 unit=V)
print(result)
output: value=9.5 unit=V
